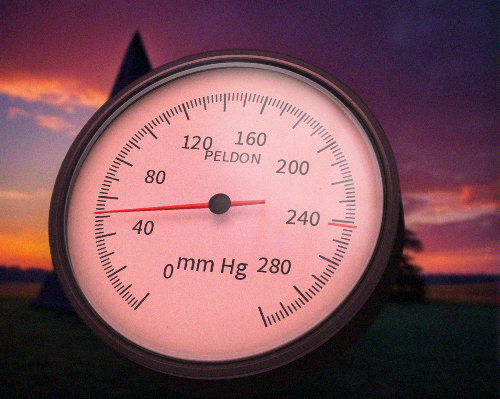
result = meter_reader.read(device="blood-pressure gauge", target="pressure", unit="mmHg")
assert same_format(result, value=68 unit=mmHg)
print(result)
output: value=50 unit=mmHg
